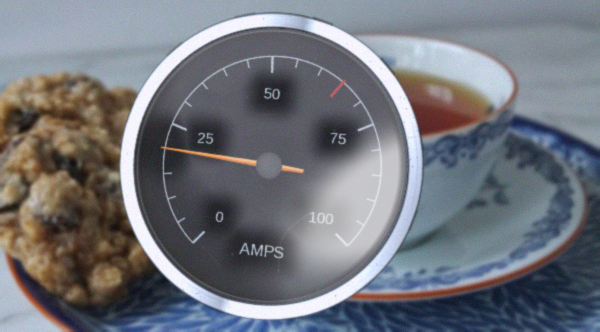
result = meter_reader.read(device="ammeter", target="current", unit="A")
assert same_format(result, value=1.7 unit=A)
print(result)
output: value=20 unit=A
